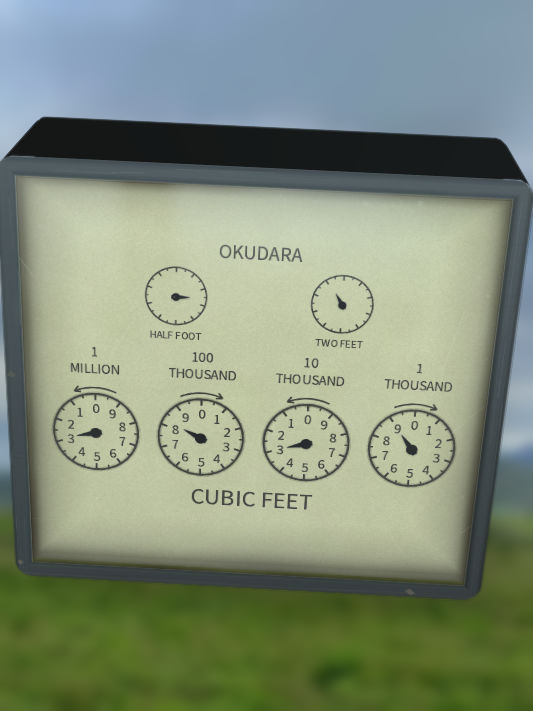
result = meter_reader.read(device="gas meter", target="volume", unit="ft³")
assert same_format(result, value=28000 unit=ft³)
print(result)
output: value=282900 unit=ft³
